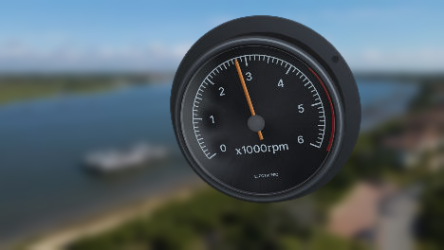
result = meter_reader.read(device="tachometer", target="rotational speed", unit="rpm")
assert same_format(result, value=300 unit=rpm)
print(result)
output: value=2800 unit=rpm
